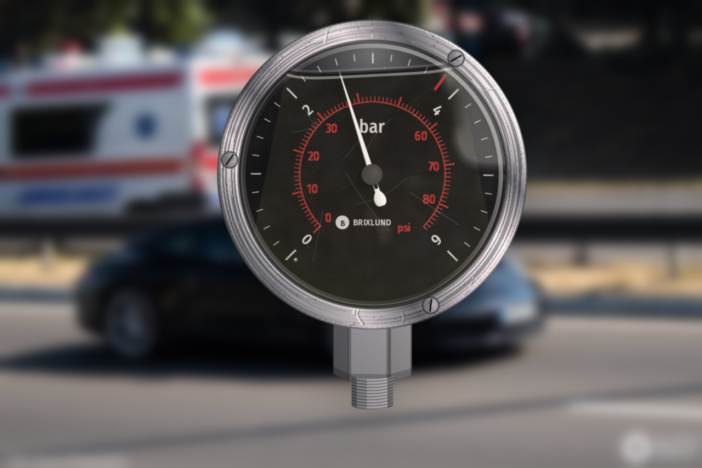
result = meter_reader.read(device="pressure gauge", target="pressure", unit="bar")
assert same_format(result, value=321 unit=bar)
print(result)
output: value=2.6 unit=bar
